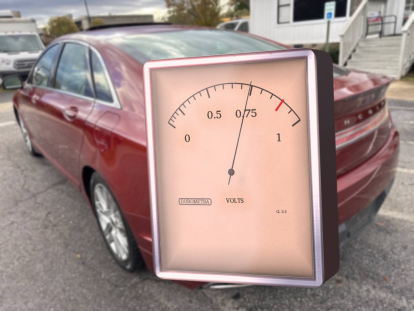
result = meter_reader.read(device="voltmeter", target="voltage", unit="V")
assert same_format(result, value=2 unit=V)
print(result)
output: value=0.75 unit=V
